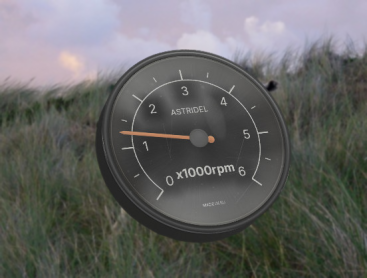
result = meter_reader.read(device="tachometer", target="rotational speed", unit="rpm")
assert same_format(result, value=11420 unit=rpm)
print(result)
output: value=1250 unit=rpm
